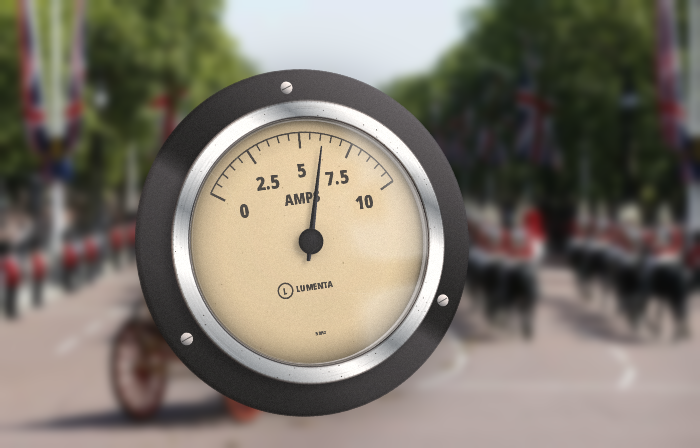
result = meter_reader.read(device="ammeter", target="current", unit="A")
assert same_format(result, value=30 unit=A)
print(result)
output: value=6 unit=A
